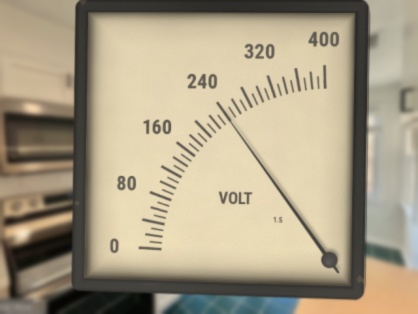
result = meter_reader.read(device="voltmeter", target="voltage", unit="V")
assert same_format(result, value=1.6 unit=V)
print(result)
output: value=240 unit=V
